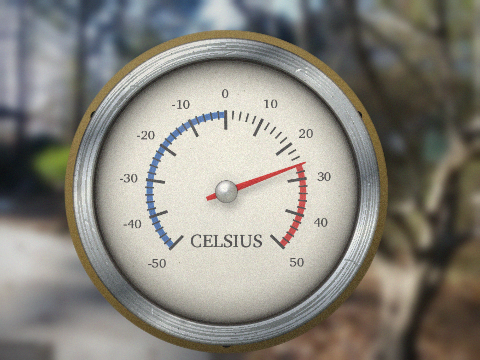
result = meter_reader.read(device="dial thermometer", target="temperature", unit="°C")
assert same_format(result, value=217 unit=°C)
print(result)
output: value=26 unit=°C
